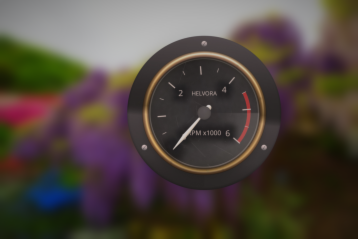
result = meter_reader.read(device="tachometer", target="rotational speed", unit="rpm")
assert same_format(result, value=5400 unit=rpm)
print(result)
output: value=0 unit=rpm
